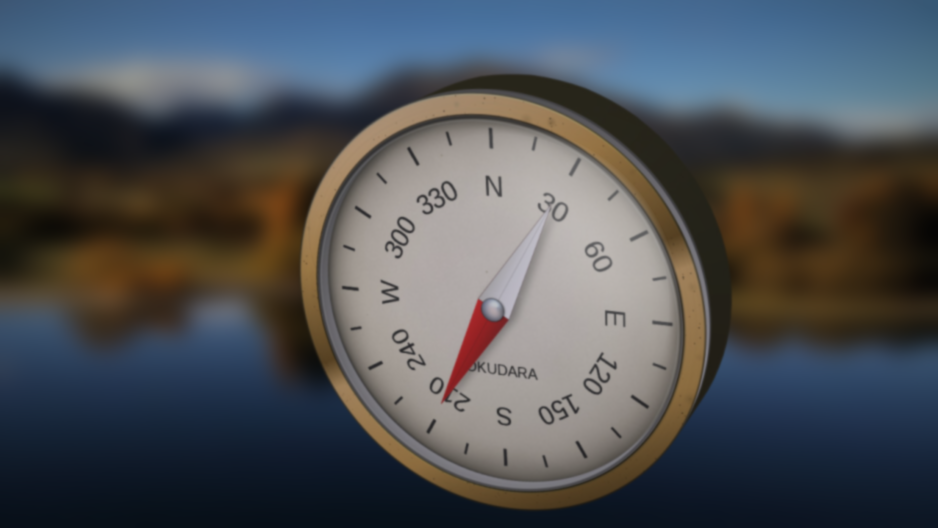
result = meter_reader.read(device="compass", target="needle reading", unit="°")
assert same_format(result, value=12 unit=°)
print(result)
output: value=210 unit=°
